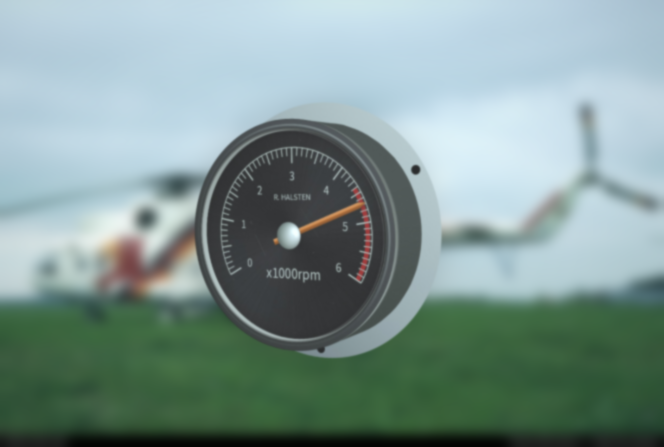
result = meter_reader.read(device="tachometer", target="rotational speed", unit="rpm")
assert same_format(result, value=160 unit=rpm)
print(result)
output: value=4700 unit=rpm
